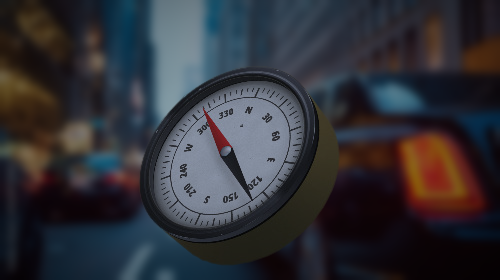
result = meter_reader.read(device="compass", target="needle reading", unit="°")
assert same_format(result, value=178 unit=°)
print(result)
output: value=310 unit=°
